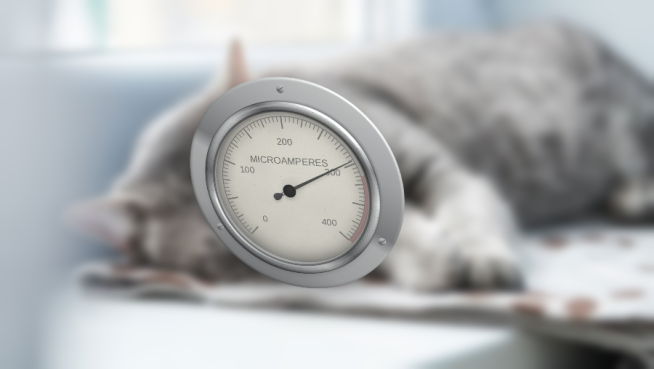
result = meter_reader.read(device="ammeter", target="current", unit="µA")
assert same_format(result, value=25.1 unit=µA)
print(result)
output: value=295 unit=µA
